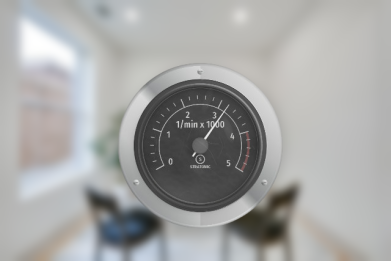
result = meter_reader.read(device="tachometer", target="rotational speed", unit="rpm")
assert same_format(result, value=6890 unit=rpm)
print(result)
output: value=3200 unit=rpm
